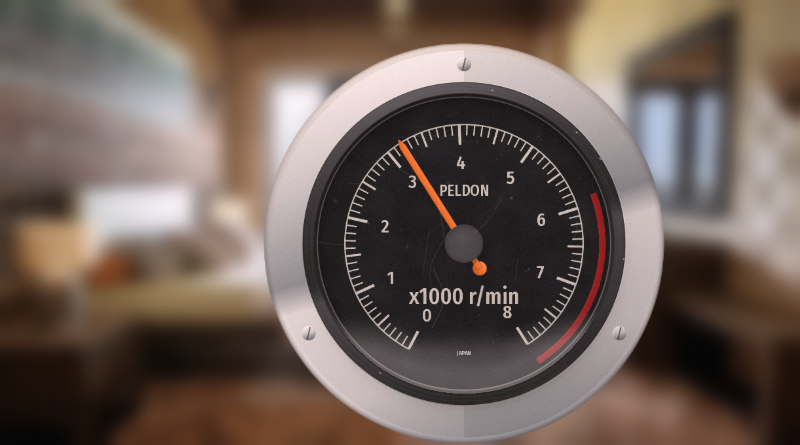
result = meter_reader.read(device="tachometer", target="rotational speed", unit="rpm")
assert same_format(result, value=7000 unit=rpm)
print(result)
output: value=3200 unit=rpm
